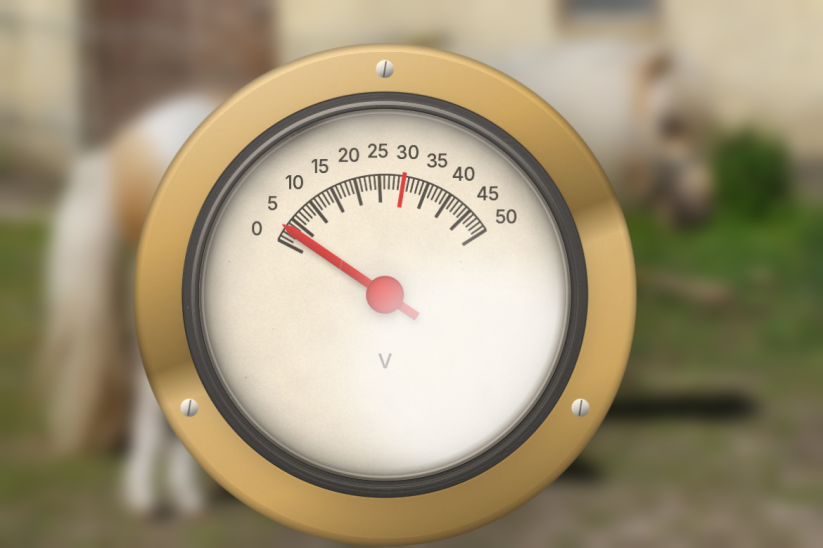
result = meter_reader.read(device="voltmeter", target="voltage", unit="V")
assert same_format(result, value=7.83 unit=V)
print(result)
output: value=3 unit=V
